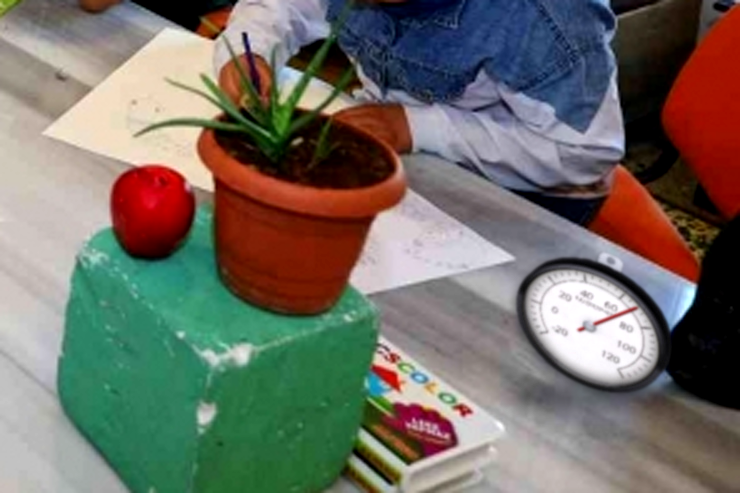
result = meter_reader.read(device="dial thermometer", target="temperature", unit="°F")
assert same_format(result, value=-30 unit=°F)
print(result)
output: value=68 unit=°F
